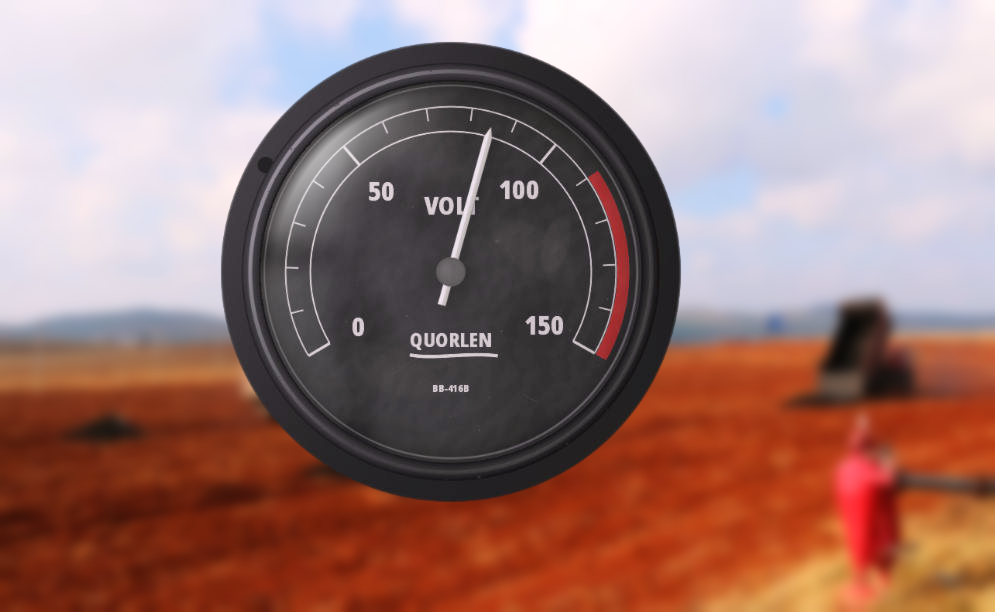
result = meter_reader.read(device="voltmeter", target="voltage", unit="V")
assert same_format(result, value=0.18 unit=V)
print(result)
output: value=85 unit=V
